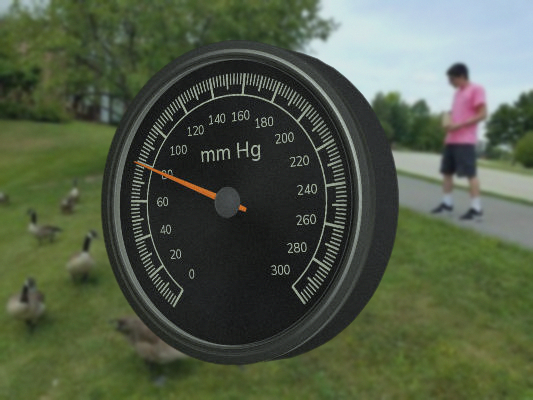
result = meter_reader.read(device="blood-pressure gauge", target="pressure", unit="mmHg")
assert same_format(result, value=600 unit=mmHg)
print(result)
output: value=80 unit=mmHg
